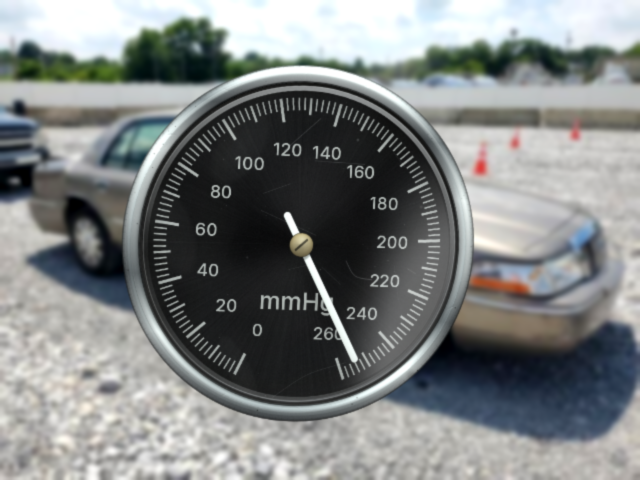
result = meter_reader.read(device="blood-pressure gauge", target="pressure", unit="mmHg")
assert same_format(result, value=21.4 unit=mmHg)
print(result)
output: value=254 unit=mmHg
